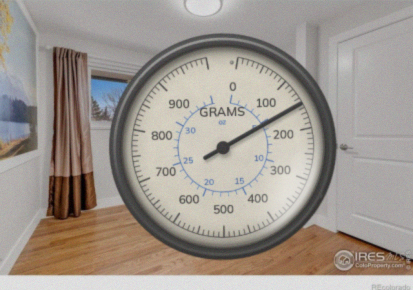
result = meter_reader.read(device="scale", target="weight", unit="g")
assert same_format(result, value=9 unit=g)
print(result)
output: value=150 unit=g
